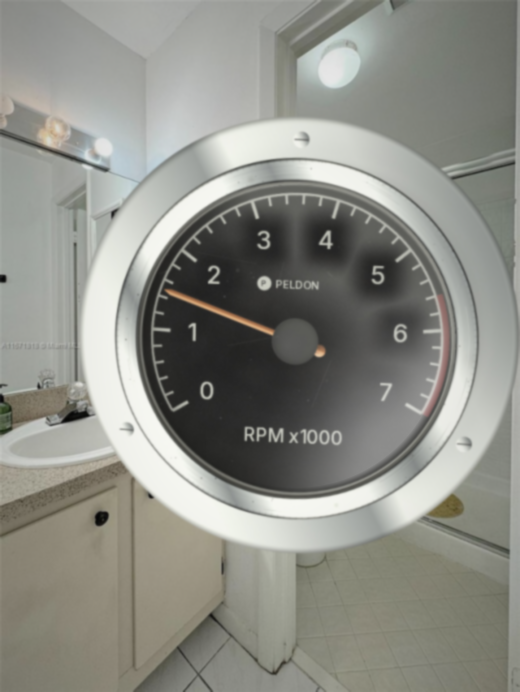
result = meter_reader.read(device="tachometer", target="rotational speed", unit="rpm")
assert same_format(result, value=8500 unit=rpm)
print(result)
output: value=1500 unit=rpm
